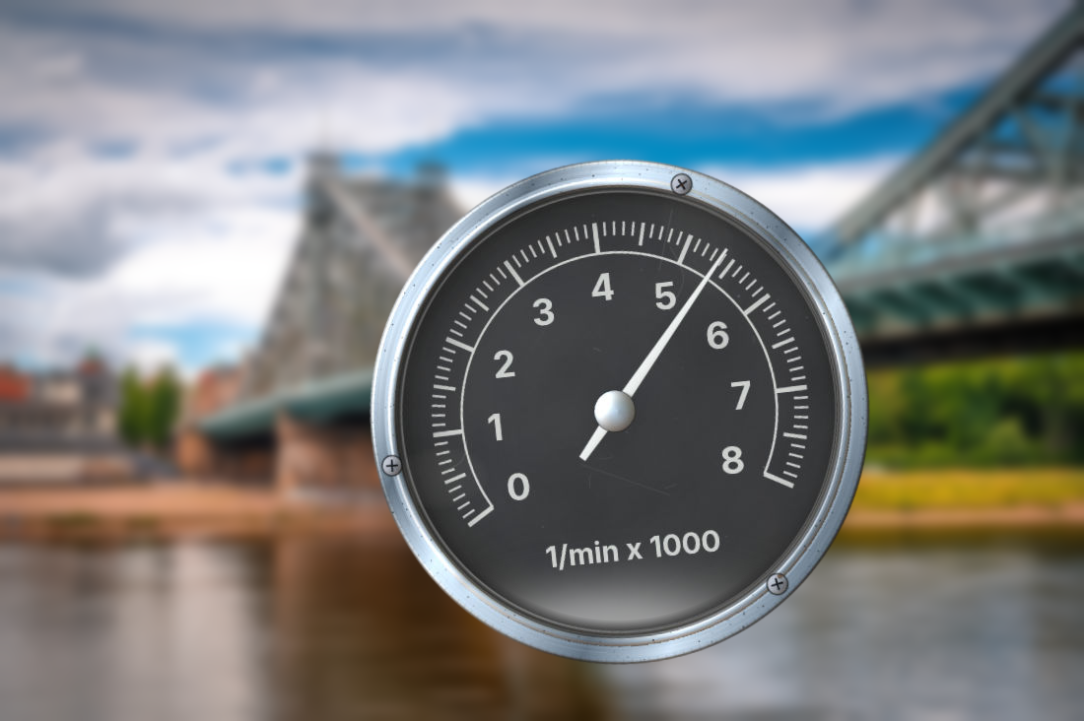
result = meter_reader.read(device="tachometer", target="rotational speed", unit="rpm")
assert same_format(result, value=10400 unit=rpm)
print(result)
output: value=5400 unit=rpm
